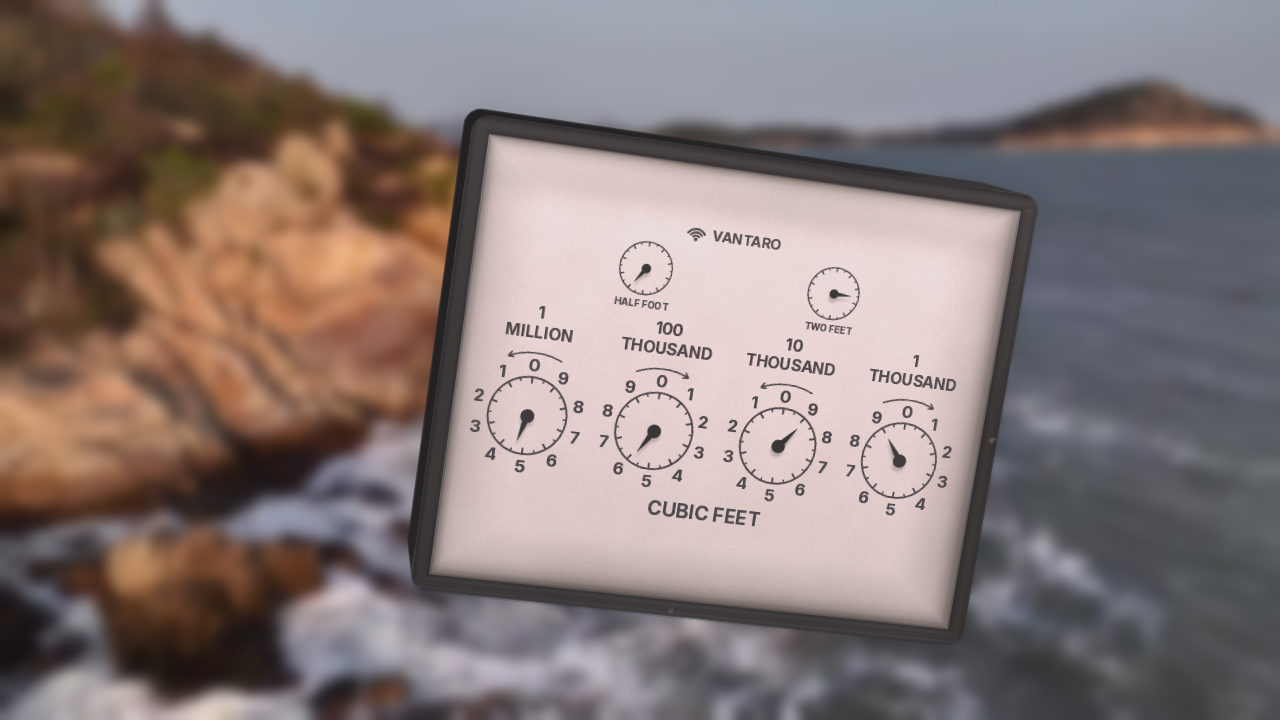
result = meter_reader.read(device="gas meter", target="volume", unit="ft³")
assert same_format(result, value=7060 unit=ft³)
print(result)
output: value=458900 unit=ft³
